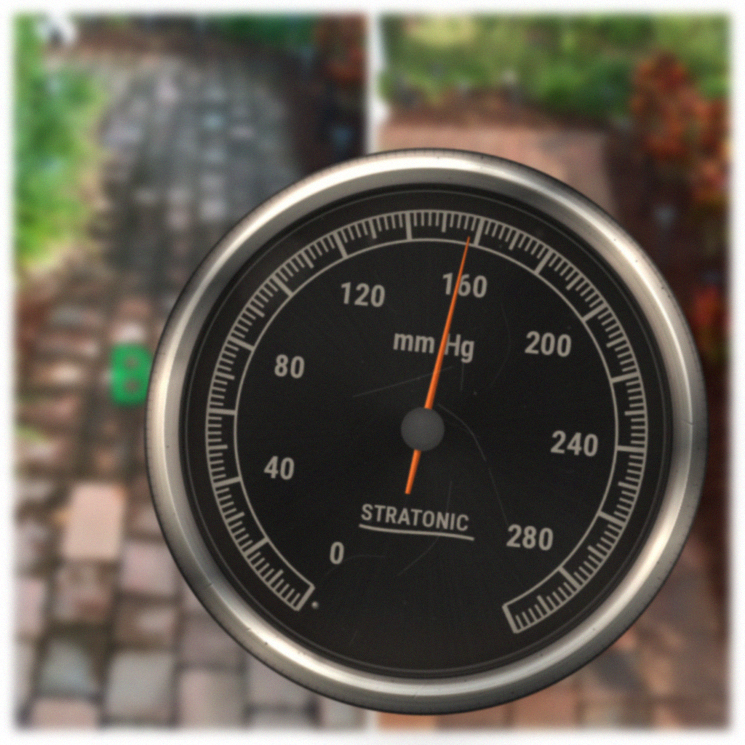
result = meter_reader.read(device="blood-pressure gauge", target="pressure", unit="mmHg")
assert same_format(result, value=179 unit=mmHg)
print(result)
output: value=158 unit=mmHg
